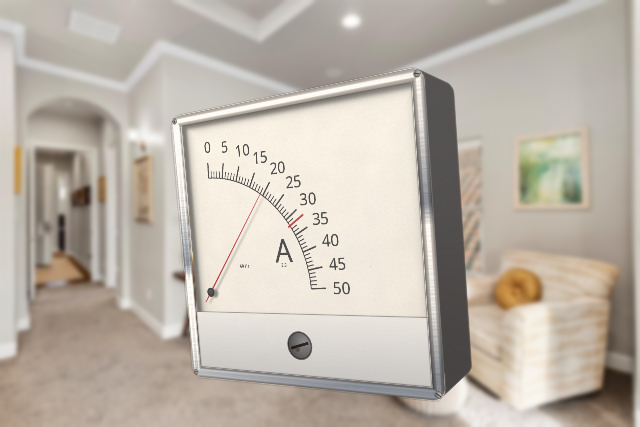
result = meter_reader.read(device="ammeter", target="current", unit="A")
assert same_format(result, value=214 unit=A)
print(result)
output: value=20 unit=A
